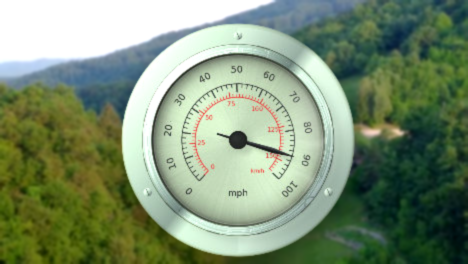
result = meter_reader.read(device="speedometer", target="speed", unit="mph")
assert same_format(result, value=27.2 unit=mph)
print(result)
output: value=90 unit=mph
